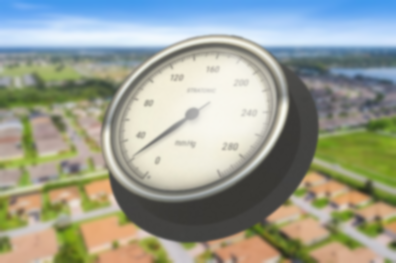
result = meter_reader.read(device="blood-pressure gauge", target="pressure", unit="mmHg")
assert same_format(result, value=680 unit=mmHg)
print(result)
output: value=20 unit=mmHg
